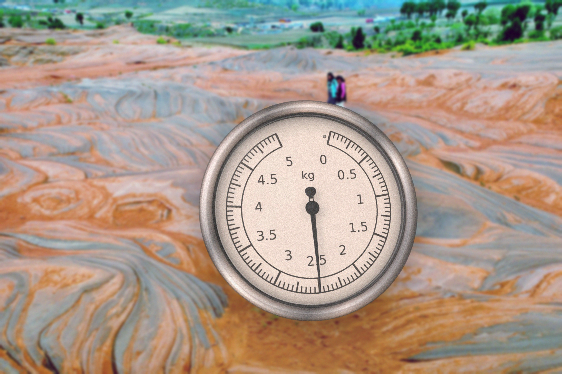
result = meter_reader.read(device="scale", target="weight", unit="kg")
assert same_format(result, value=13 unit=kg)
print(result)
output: value=2.5 unit=kg
